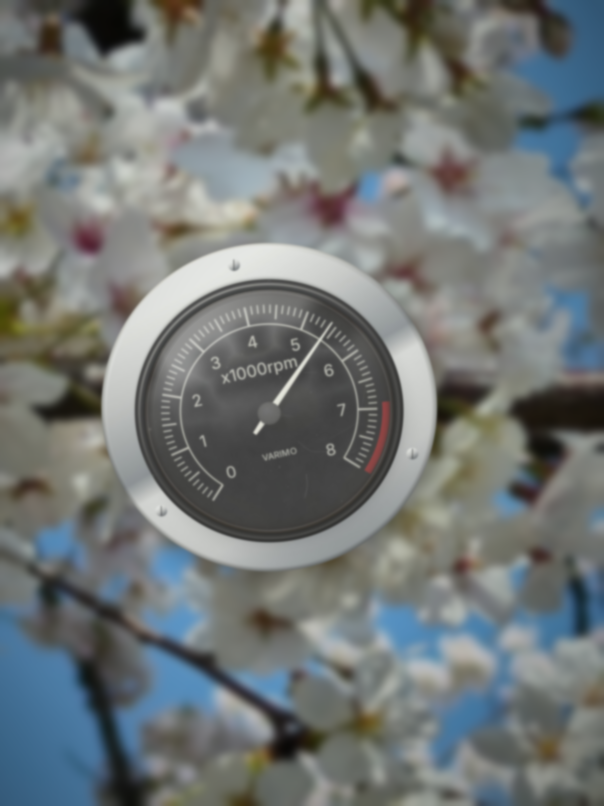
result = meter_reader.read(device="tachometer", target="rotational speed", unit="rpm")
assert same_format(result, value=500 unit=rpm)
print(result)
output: value=5400 unit=rpm
